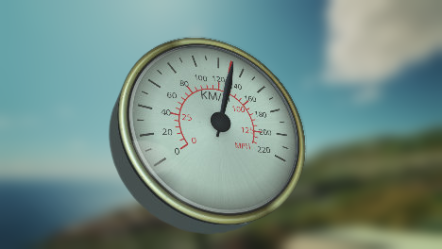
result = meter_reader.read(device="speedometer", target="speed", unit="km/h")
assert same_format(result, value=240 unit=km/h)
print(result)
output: value=130 unit=km/h
